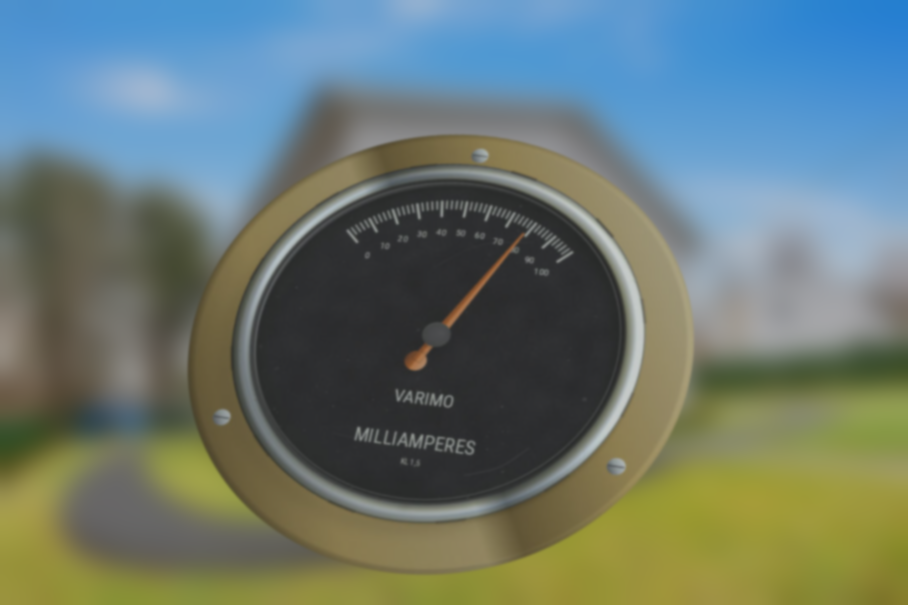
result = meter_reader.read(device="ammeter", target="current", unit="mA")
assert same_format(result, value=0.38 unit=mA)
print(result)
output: value=80 unit=mA
